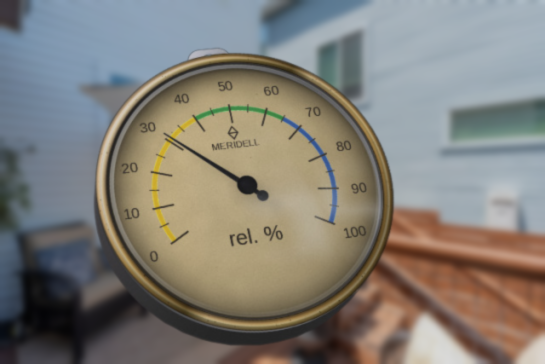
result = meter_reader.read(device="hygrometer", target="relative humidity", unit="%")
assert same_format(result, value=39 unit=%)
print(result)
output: value=30 unit=%
